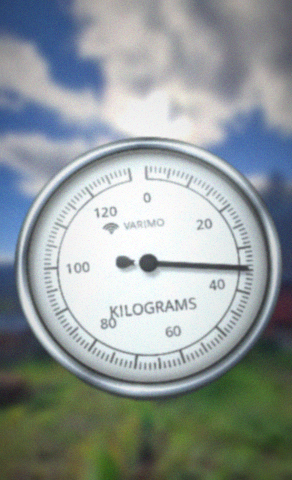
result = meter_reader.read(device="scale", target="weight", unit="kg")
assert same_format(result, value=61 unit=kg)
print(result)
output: value=35 unit=kg
